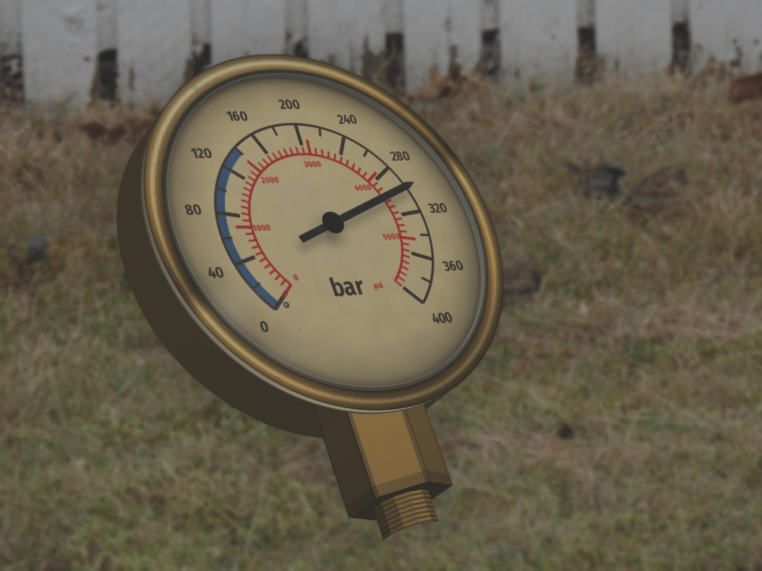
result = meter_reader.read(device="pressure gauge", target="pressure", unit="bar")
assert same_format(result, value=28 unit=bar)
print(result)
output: value=300 unit=bar
